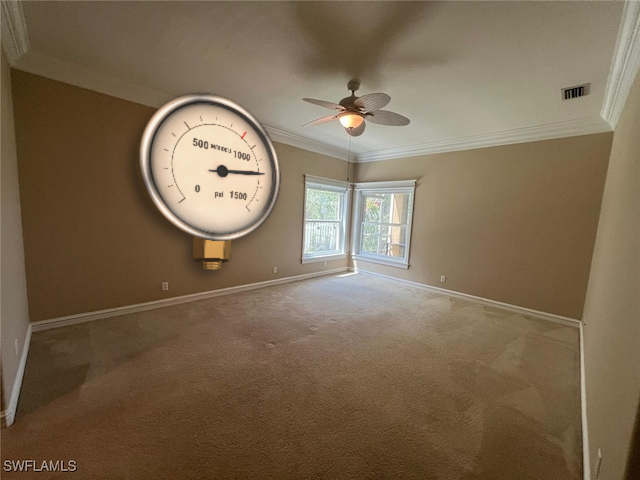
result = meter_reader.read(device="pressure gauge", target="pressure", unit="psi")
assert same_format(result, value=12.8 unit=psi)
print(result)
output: value=1200 unit=psi
